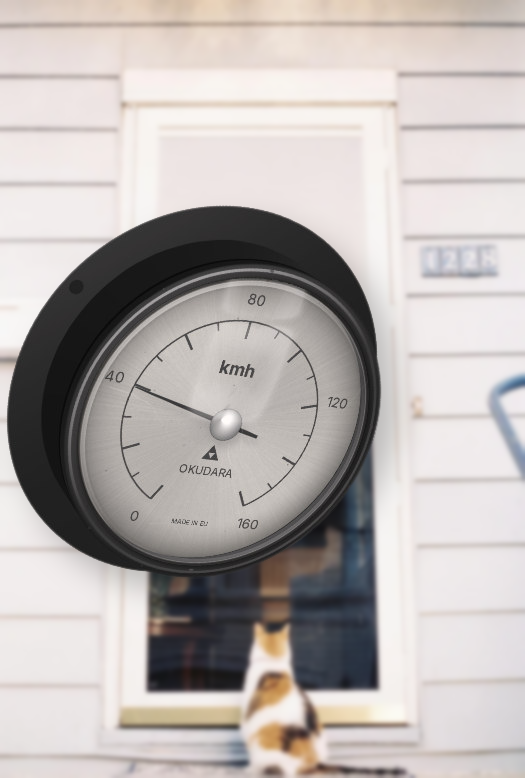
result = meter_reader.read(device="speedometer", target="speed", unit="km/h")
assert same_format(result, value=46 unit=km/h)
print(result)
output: value=40 unit=km/h
